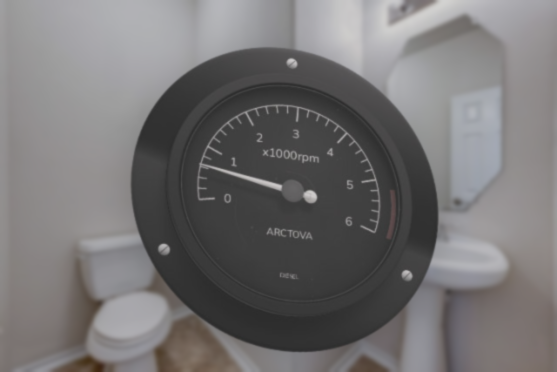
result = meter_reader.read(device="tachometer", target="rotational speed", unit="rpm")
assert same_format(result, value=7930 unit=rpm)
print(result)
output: value=600 unit=rpm
